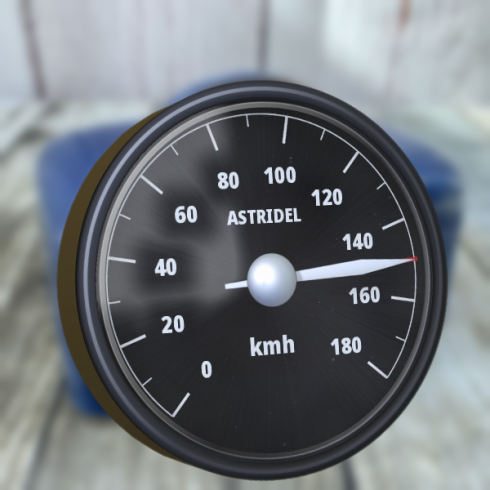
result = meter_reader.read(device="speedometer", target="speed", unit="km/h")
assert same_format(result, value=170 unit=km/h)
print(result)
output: value=150 unit=km/h
